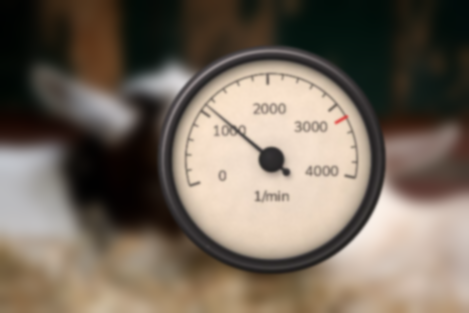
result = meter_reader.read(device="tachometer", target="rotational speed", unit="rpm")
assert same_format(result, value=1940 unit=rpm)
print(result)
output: value=1100 unit=rpm
